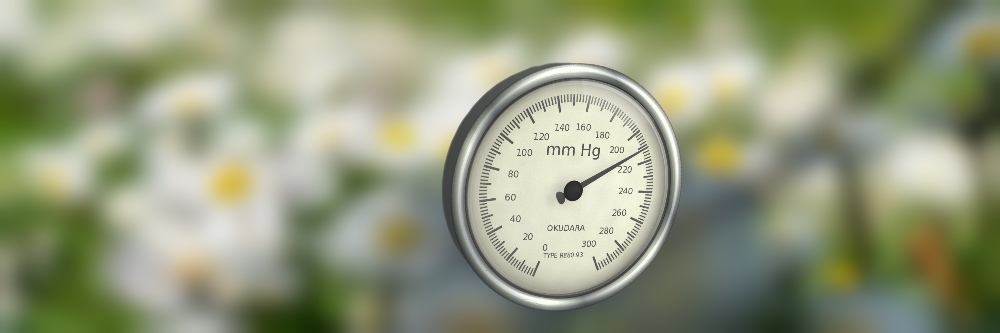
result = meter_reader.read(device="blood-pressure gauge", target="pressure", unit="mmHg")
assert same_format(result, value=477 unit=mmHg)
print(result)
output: value=210 unit=mmHg
